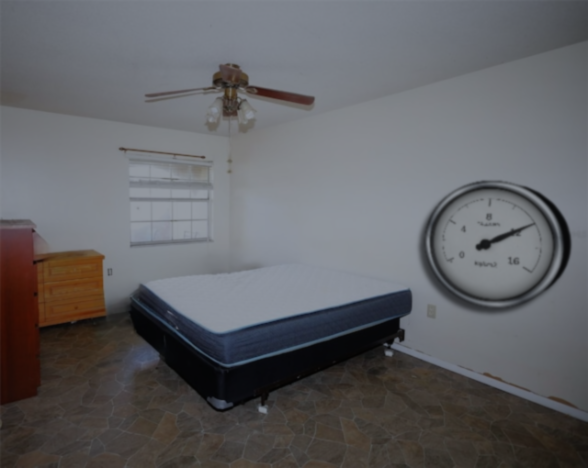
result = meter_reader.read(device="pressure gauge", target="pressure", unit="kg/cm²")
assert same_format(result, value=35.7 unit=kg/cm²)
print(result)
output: value=12 unit=kg/cm²
